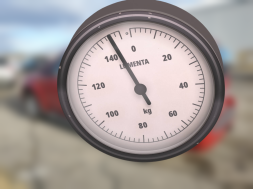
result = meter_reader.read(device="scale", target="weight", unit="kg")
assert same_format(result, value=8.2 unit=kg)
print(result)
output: value=146 unit=kg
